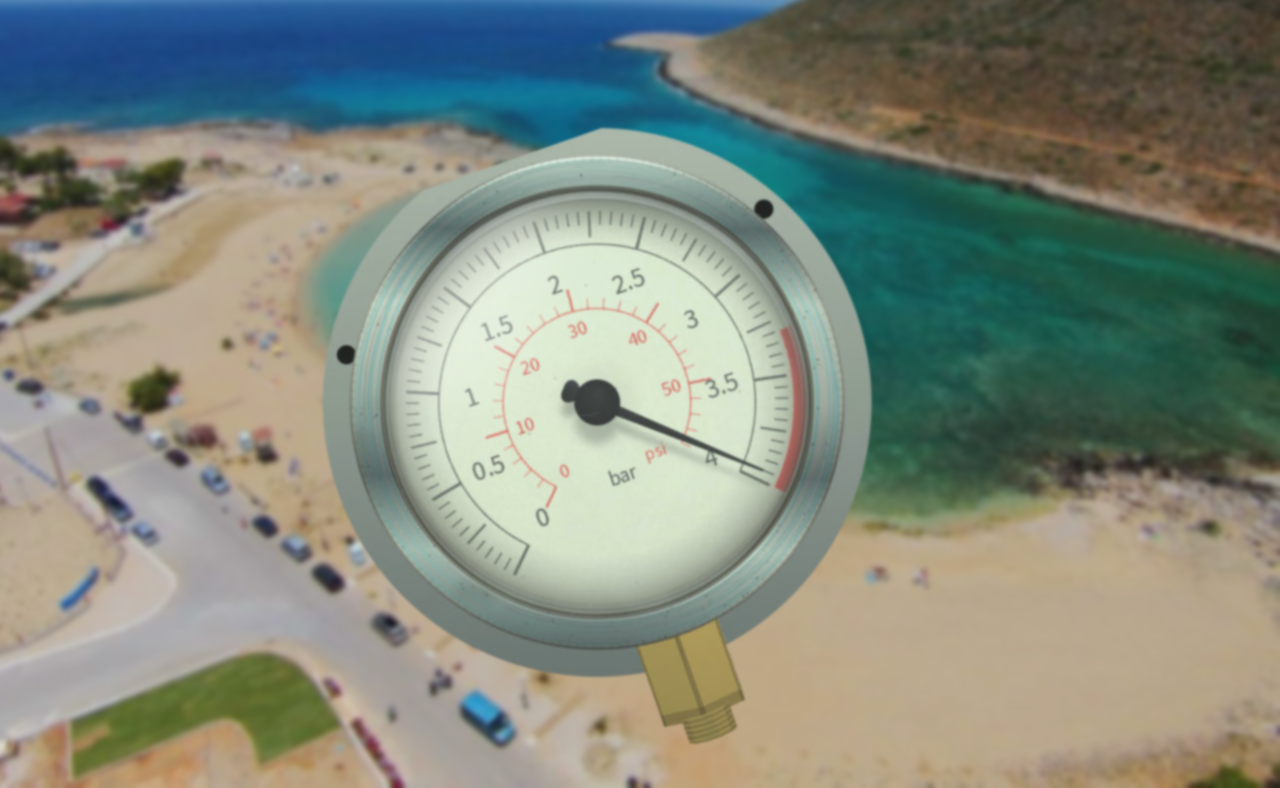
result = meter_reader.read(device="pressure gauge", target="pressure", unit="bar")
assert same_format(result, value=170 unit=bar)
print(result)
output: value=3.95 unit=bar
